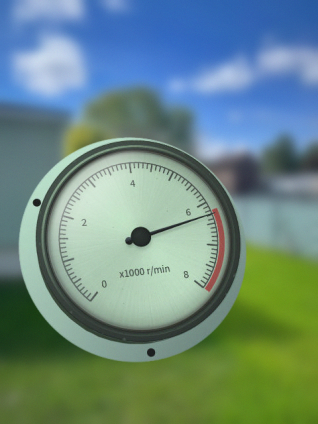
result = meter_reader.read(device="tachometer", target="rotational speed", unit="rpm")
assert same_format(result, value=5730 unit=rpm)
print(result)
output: value=6300 unit=rpm
